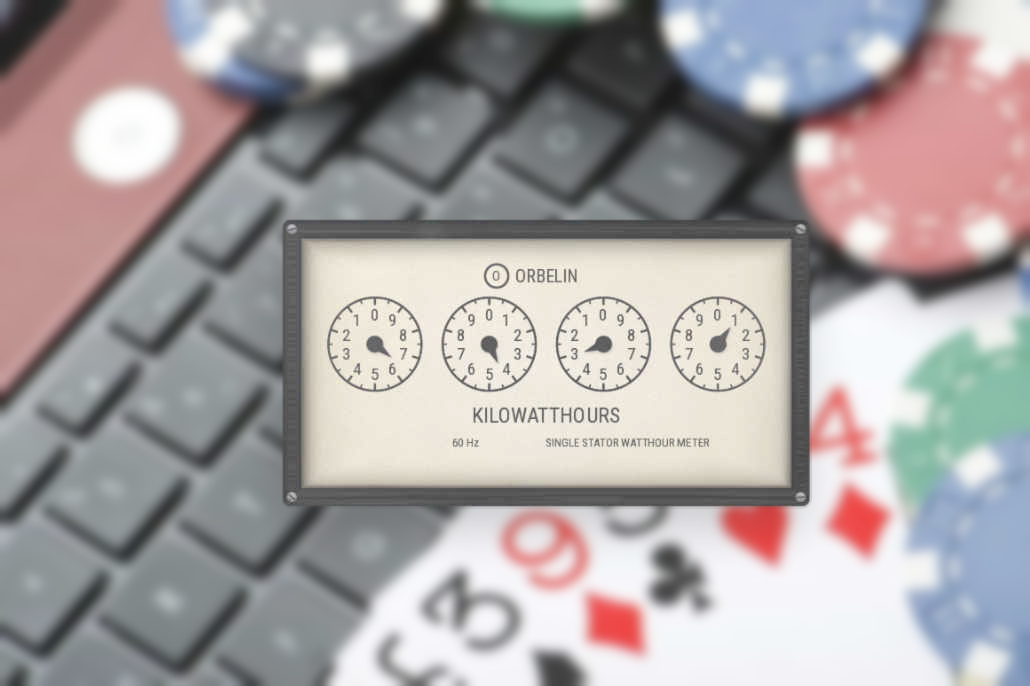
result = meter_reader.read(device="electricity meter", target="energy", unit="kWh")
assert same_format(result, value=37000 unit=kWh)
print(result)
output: value=6431 unit=kWh
